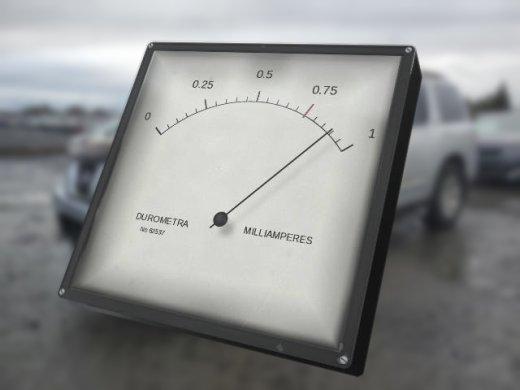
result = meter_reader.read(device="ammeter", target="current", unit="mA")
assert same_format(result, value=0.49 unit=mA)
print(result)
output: value=0.9 unit=mA
